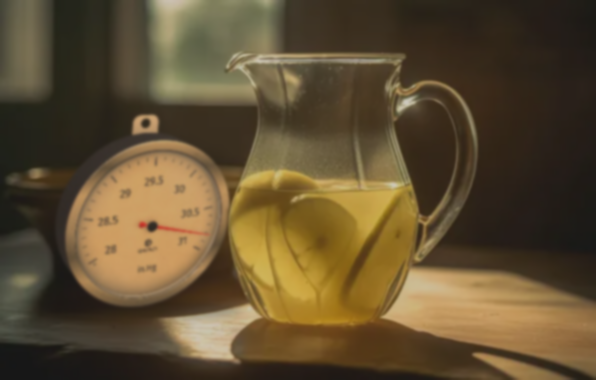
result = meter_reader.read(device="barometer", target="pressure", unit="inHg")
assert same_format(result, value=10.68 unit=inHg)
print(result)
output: value=30.8 unit=inHg
